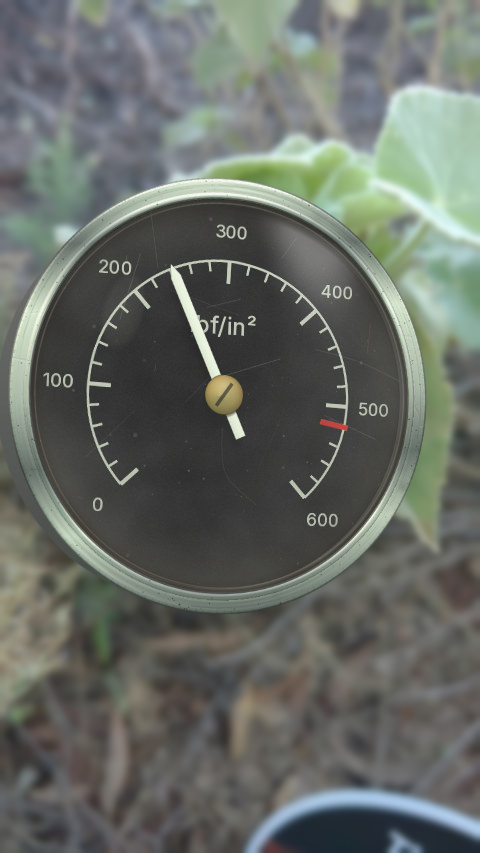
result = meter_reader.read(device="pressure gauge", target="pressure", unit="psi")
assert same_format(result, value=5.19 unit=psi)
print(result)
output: value=240 unit=psi
